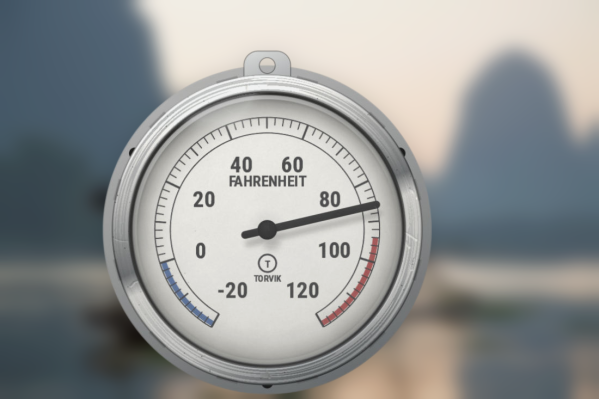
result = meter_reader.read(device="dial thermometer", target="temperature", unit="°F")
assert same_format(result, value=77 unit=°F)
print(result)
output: value=86 unit=°F
